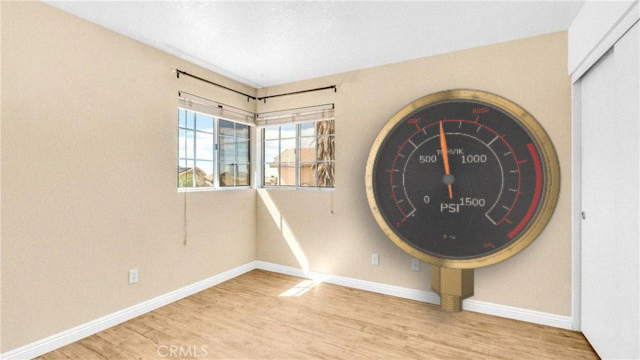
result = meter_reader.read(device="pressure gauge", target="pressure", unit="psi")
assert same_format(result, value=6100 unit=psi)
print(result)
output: value=700 unit=psi
